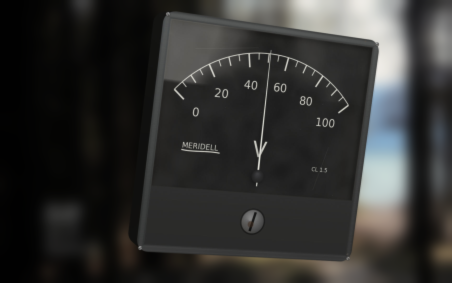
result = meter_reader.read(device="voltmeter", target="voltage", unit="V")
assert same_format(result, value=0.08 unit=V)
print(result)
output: value=50 unit=V
